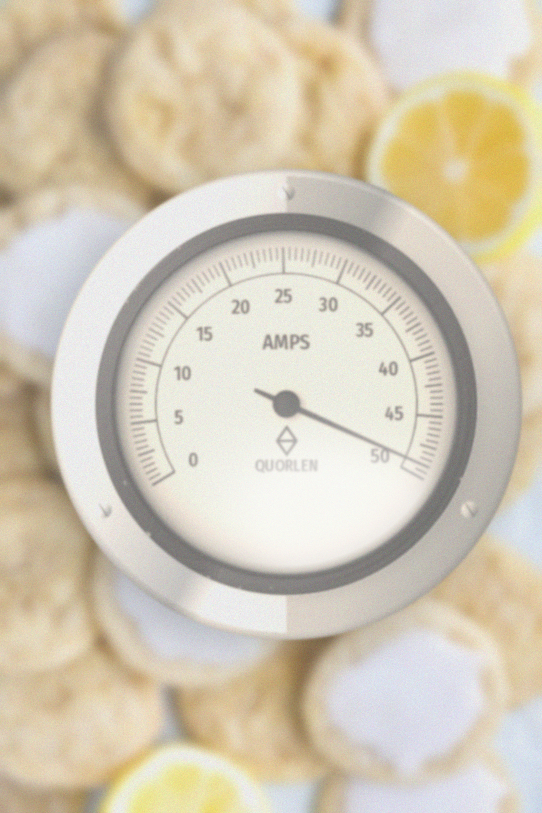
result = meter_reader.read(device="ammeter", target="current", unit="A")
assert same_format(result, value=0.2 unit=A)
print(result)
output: value=49 unit=A
